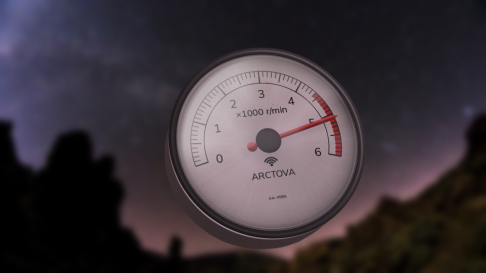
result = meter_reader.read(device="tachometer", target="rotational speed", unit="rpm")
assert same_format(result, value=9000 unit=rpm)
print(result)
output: value=5100 unit=rpm
